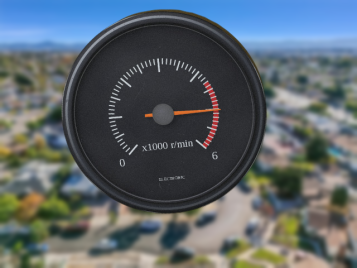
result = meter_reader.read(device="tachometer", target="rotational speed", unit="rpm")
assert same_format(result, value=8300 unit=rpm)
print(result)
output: value=5000 unit=rpm
